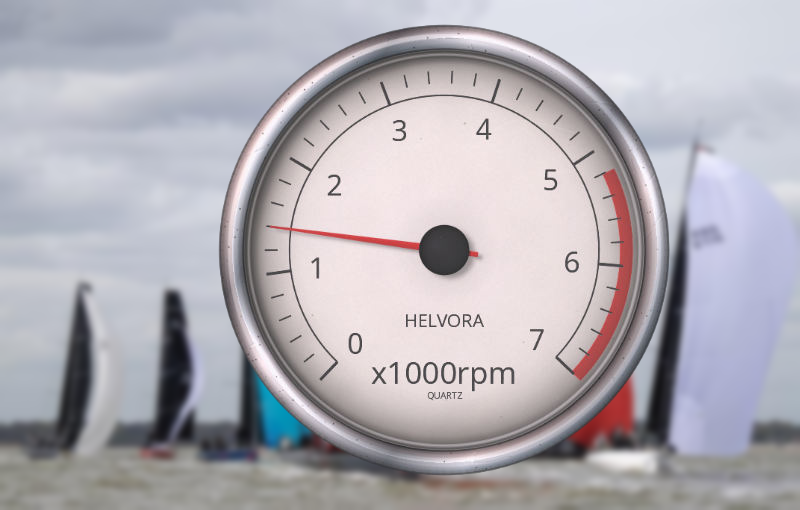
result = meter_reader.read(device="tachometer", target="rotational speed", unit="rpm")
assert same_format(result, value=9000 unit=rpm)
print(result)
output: value=1400 unit=rpm
